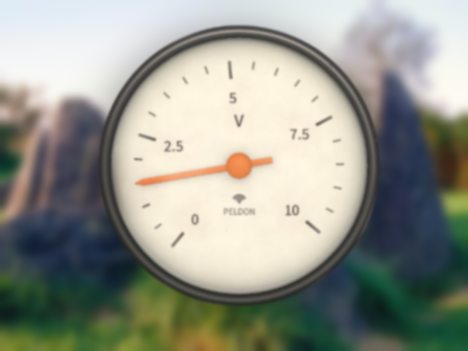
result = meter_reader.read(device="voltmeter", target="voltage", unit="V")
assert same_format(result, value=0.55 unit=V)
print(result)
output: value=1.5 unit=V
